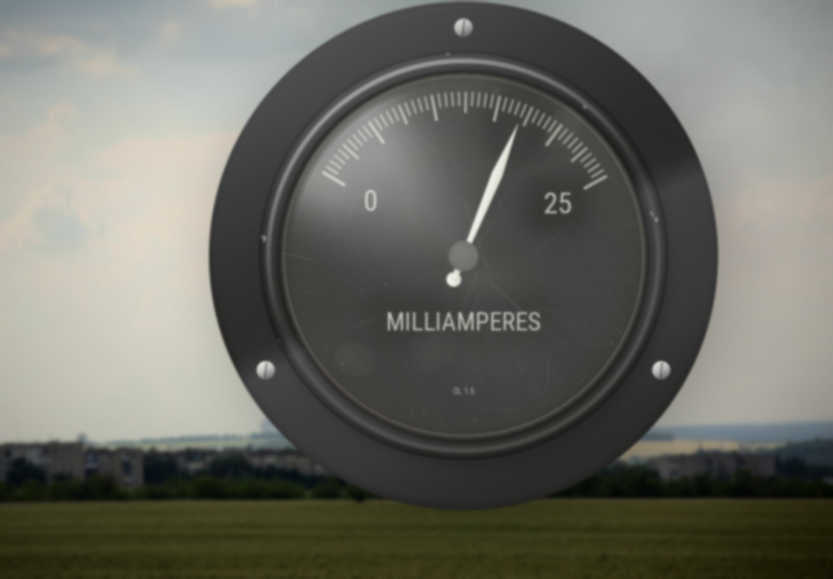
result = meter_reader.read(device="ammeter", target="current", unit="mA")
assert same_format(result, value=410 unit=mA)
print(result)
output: value=17 unit=mA
